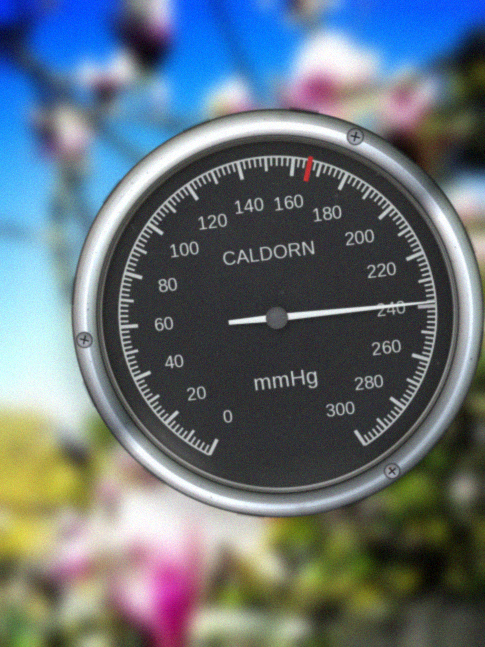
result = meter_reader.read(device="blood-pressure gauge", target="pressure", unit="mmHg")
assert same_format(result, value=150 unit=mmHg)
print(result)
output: value=238 unit=mmHg
